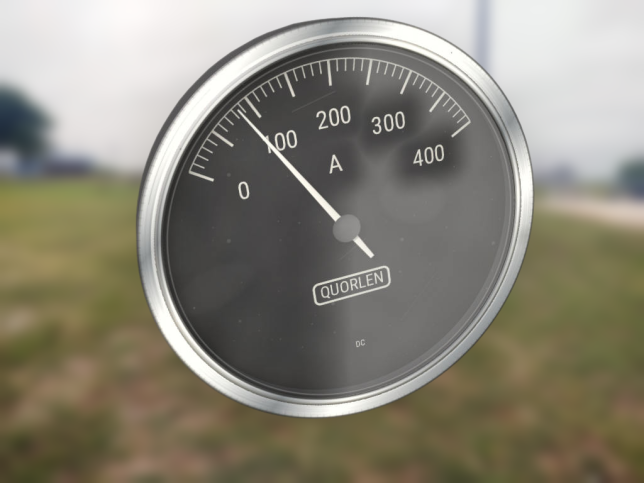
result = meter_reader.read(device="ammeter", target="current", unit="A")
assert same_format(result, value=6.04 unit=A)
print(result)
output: value=85 unit=A
